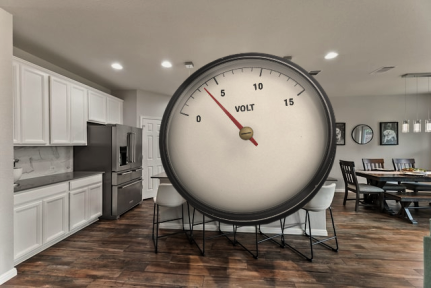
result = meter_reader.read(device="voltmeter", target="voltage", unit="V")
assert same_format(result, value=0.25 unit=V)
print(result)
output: value=3.5 unit=V
